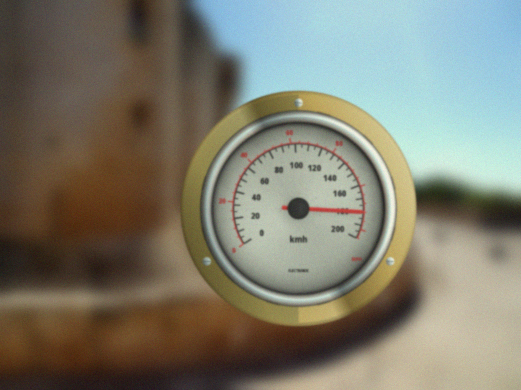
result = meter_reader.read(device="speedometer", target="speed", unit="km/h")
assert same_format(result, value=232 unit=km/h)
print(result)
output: value=180 unit=km/h
